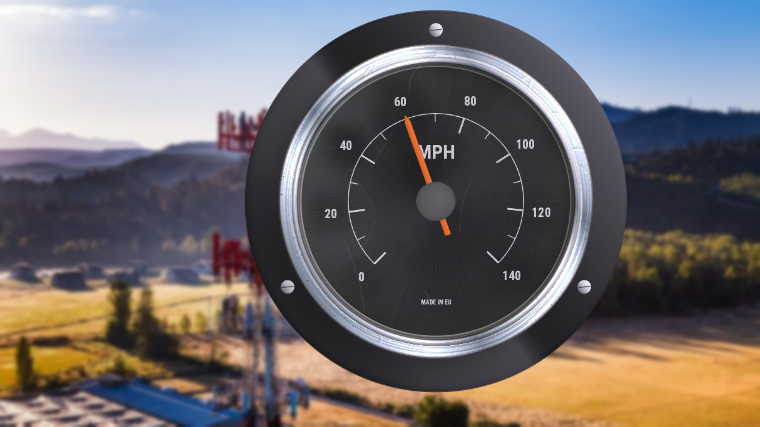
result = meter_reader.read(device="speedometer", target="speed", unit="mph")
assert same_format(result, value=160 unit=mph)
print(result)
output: value=60 unit=mph
